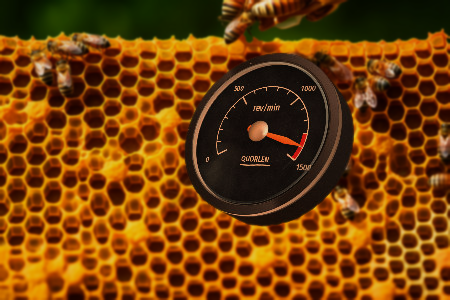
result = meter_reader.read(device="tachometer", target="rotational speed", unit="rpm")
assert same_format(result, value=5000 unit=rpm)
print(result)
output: value=1400 unit=rpm
